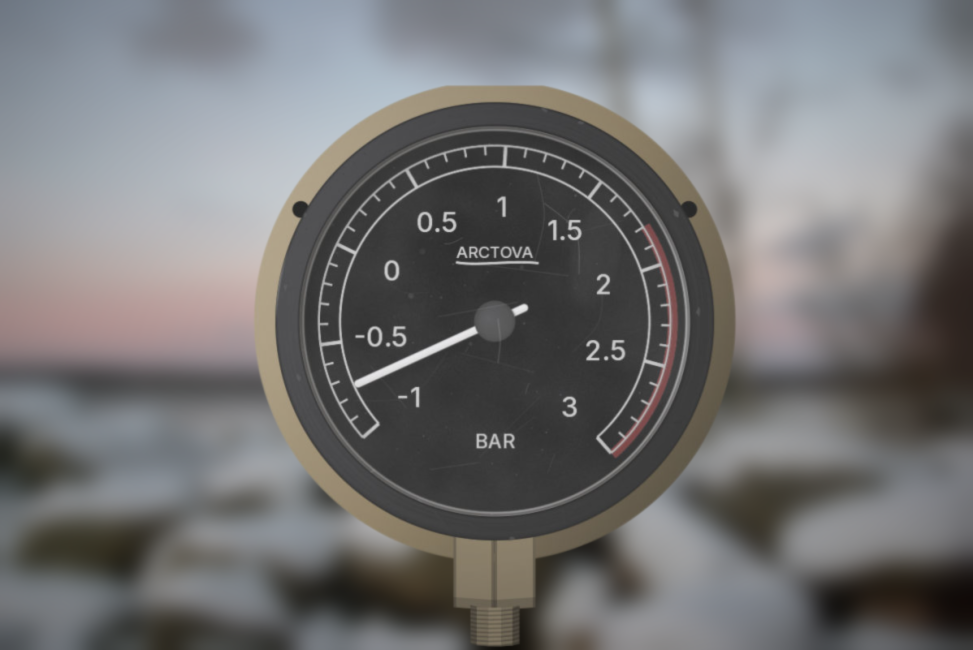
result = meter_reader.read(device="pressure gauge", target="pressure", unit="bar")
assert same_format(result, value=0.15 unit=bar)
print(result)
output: value=-0.75 unit=bar
